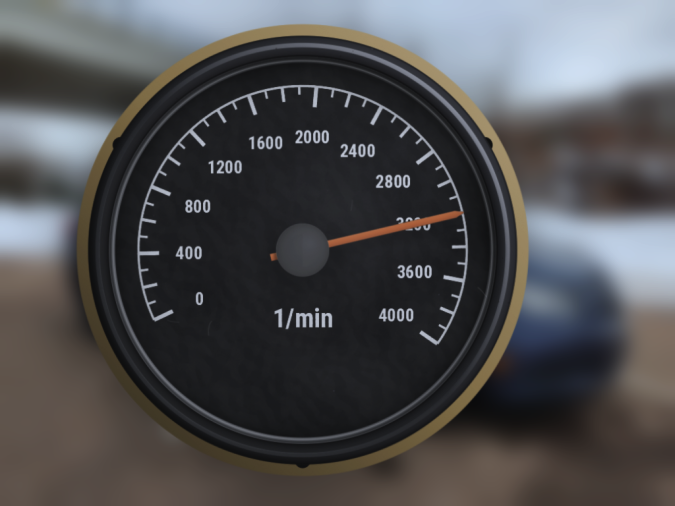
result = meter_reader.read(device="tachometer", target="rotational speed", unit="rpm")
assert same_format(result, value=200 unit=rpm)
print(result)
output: value=3200 unit=rpm
